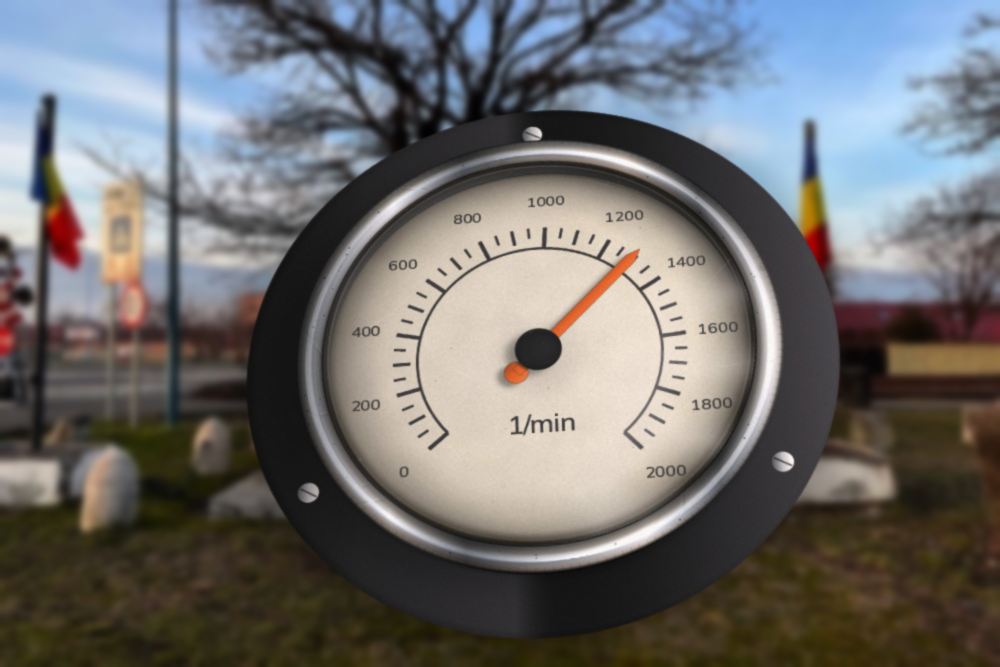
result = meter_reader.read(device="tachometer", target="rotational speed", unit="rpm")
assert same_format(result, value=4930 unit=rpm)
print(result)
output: value=1300 unit=rpm
